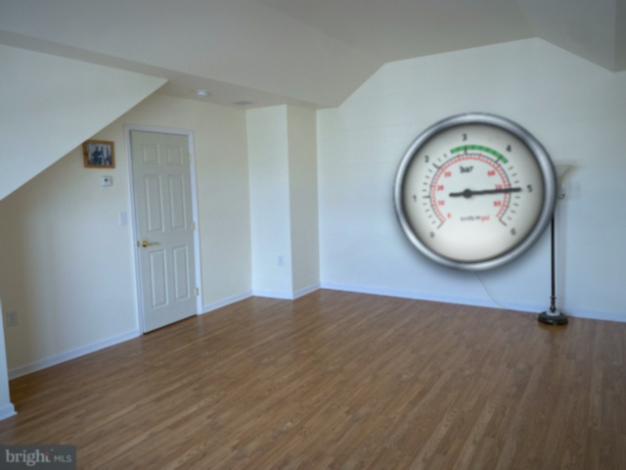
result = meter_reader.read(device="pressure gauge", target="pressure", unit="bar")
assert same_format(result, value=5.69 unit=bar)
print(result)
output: value=5 unit=bar
